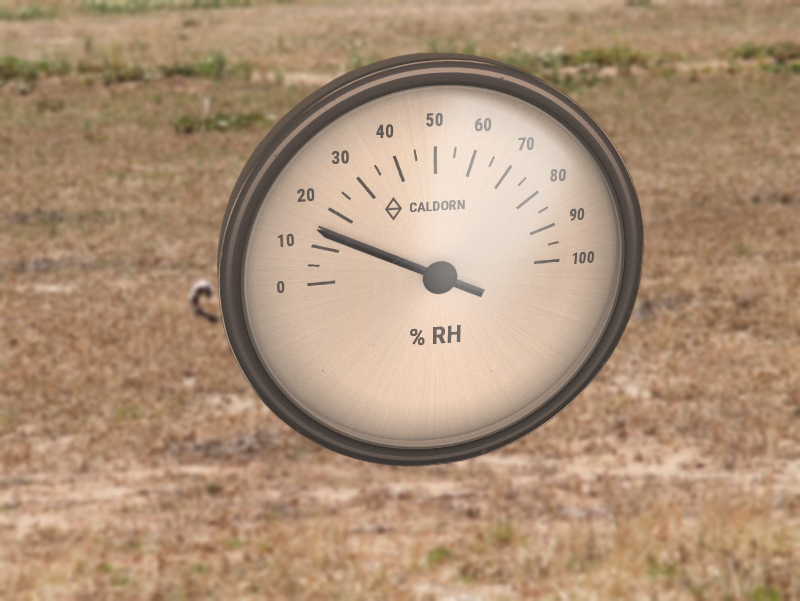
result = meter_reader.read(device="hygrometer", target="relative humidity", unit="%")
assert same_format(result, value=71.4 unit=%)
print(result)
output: value=15 unit=%
